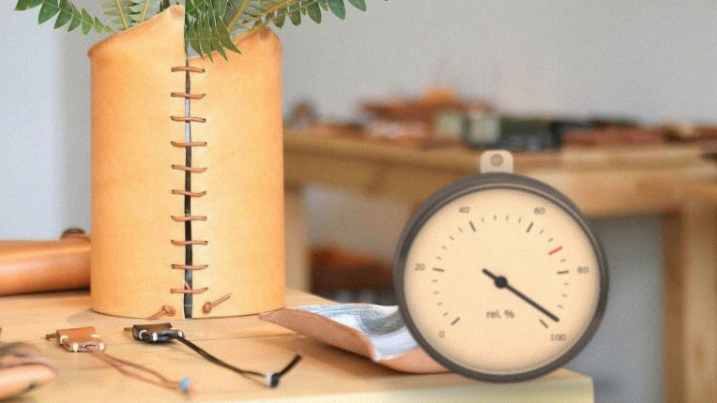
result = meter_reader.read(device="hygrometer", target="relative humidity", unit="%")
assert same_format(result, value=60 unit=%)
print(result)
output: value=96 unit=%
